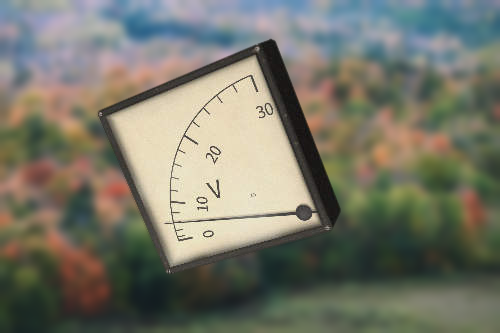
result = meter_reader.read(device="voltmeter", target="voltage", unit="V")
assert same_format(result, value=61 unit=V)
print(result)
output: value=6 unit=V
